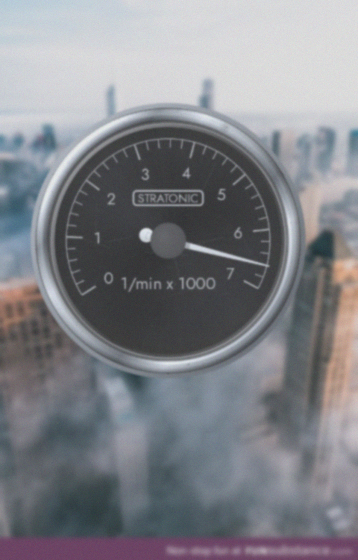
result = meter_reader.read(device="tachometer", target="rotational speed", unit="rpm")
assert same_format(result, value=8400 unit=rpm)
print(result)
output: value=6600 unit=rpm
